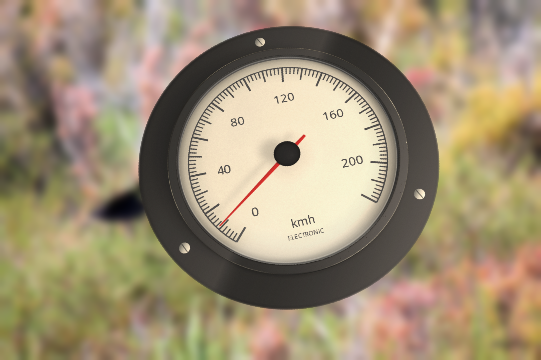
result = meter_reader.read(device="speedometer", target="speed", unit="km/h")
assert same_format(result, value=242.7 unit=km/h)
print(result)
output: value=10 unit=km/h
